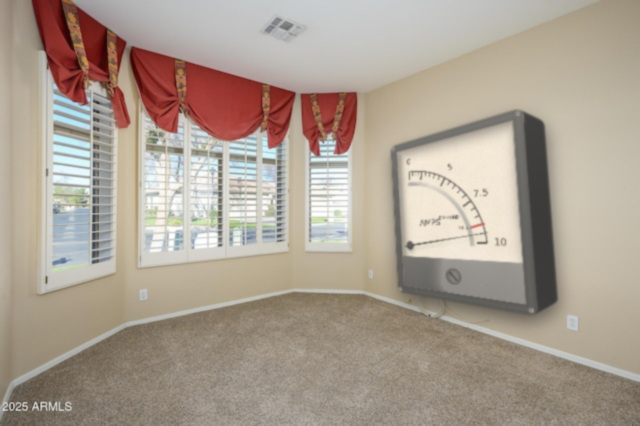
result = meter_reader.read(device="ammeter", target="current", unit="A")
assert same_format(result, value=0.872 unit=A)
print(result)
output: value=9.5 unit=A
